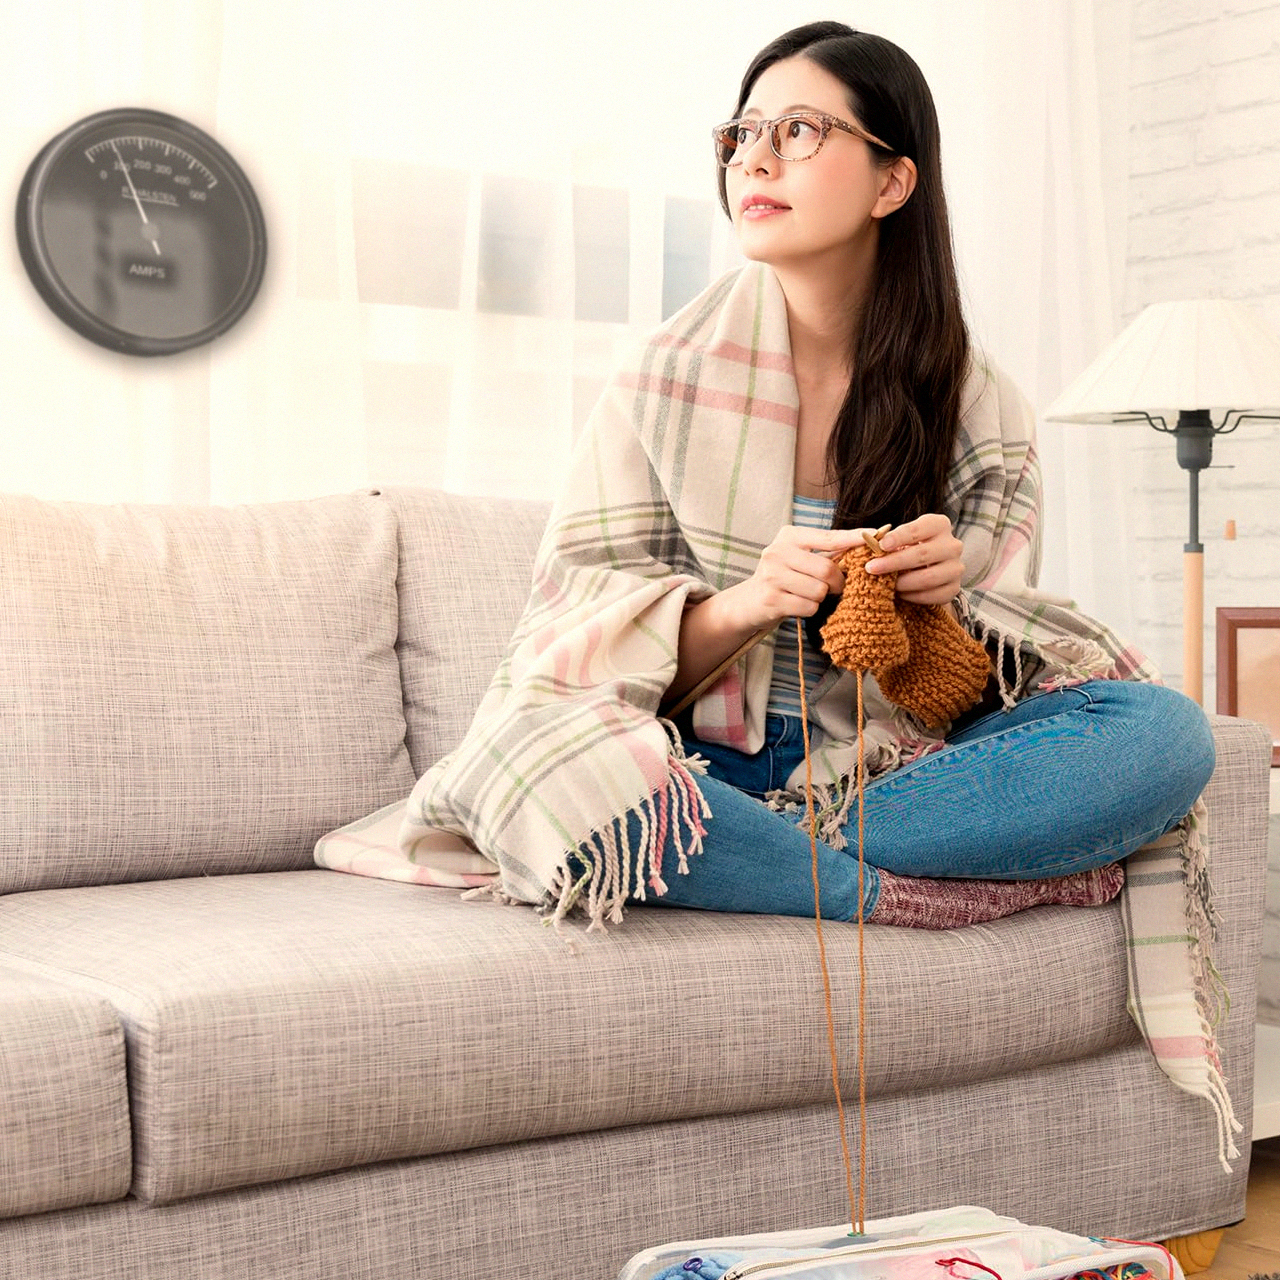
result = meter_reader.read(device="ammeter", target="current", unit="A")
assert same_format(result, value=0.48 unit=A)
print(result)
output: value=100 unit=A
